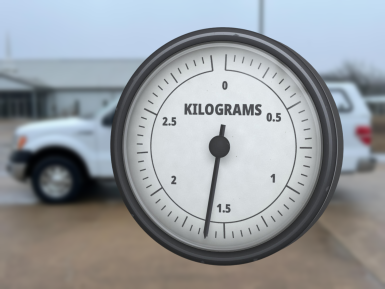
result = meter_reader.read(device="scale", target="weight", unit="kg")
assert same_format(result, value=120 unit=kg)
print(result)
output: value=1.6 unit=kg
